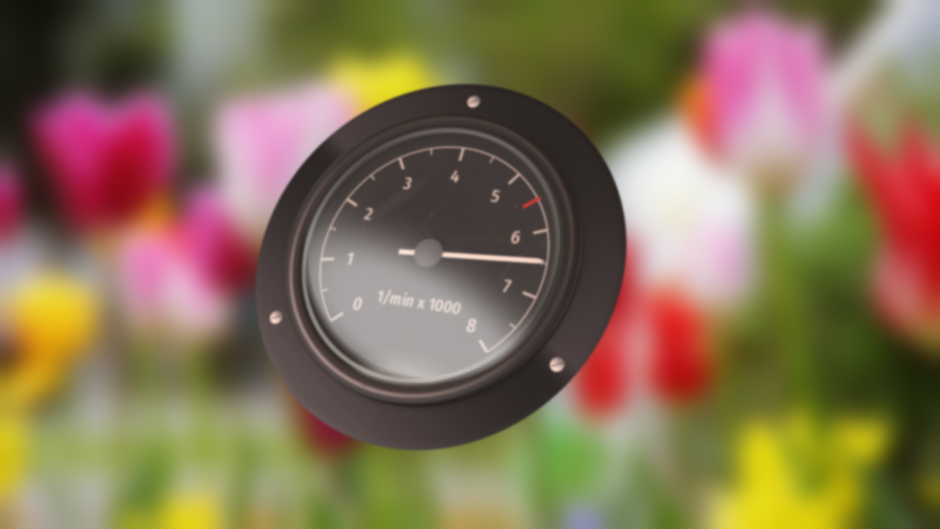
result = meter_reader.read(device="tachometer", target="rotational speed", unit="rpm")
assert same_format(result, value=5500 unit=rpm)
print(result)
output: value=6500 unit=rpm
